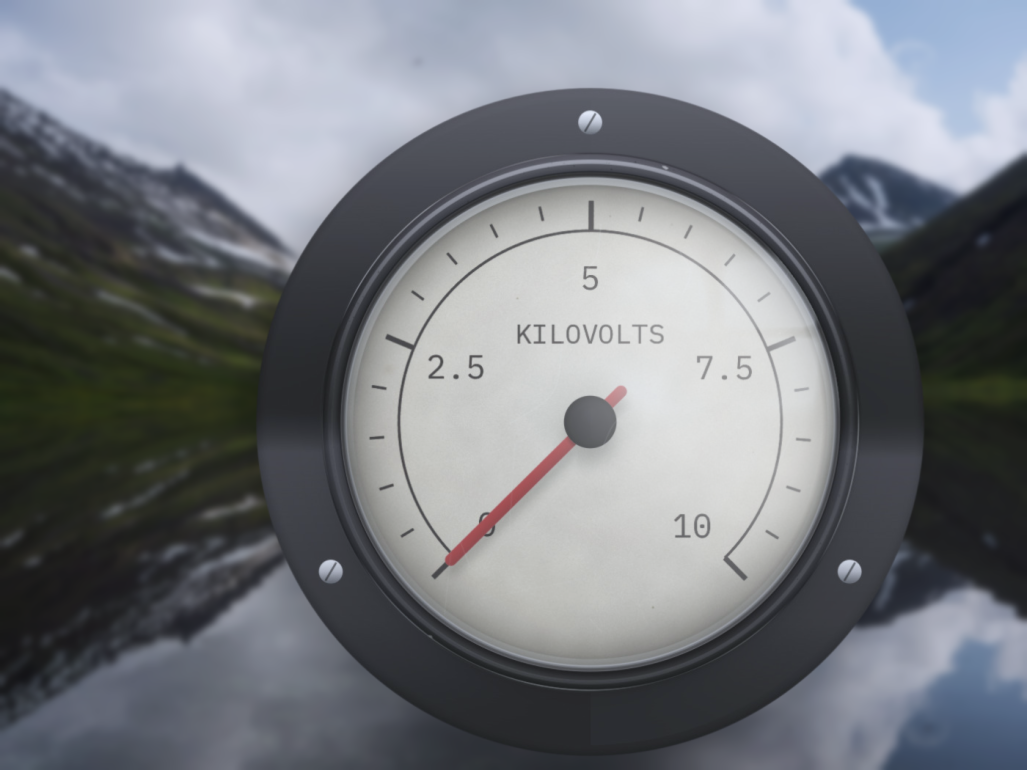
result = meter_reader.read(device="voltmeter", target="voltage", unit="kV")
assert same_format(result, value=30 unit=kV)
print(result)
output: value=0 unit=kV
